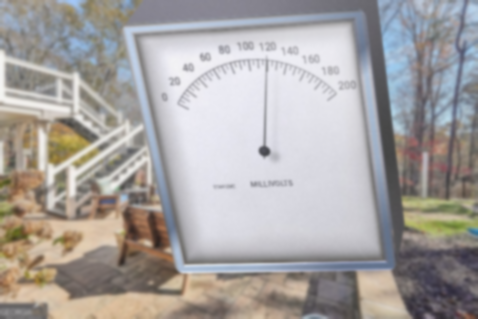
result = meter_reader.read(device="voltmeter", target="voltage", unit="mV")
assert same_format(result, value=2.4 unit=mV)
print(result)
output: value=120 unit=mV
